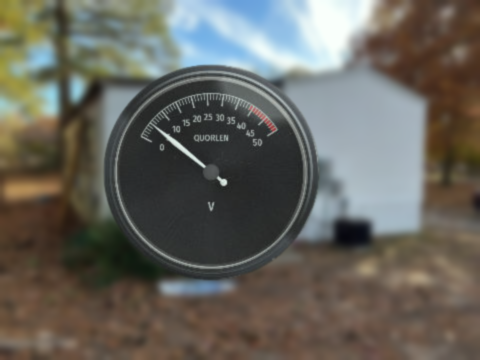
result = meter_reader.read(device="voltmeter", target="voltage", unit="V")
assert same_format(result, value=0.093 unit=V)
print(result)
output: value=5 unit=V
